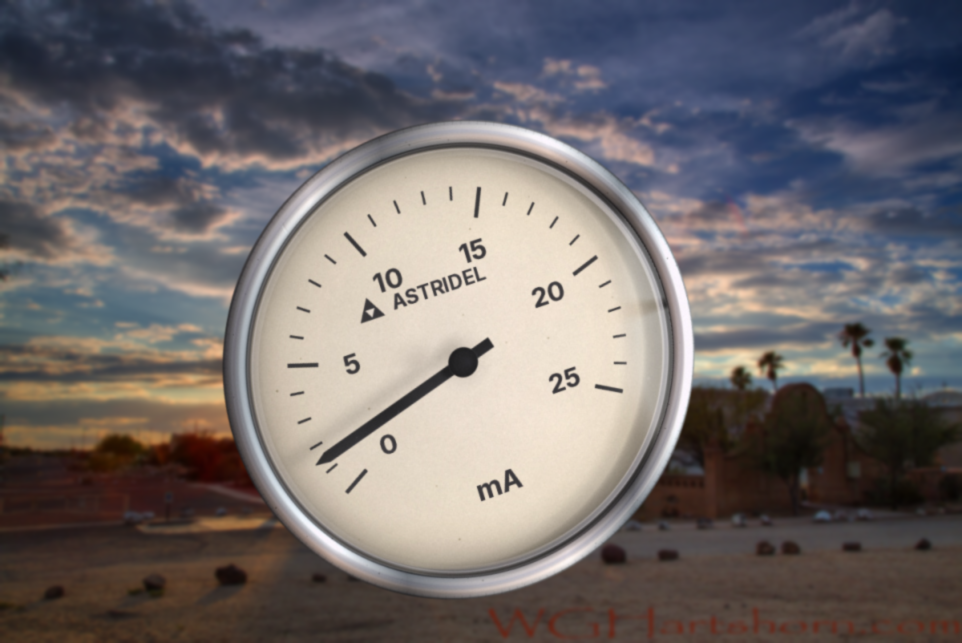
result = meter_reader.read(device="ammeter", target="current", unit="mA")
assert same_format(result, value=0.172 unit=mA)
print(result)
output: value=1.5 unit=mA
